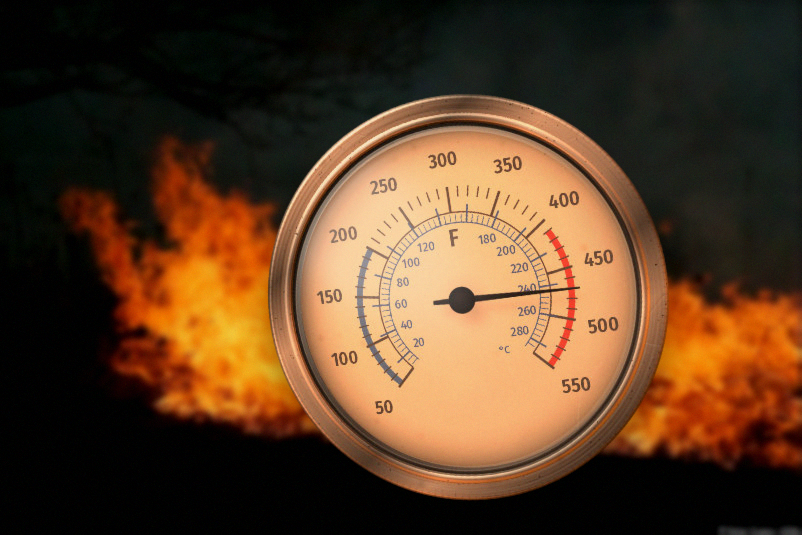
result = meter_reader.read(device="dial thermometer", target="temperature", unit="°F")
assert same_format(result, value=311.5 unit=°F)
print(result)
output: value=470 unit=°F
